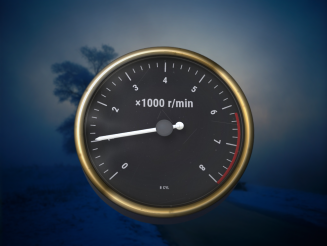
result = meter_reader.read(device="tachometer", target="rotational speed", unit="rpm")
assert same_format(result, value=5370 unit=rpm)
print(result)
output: value=1000 unit=rpm
